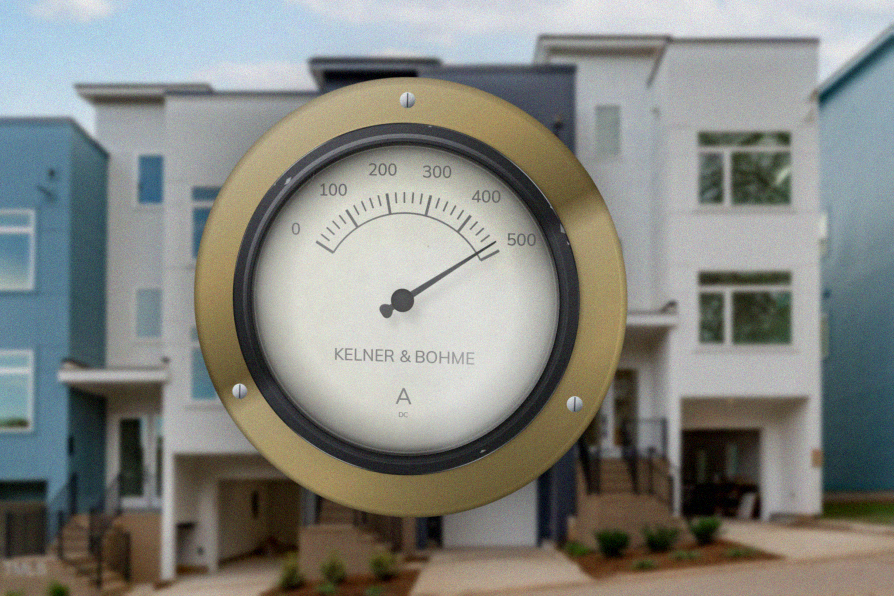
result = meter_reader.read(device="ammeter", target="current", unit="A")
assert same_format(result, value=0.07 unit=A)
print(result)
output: value=480 unit=A
